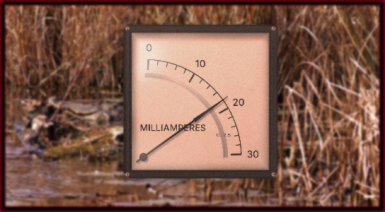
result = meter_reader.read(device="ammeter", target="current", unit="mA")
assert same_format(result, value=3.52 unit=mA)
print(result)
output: value=18 unit=mA
